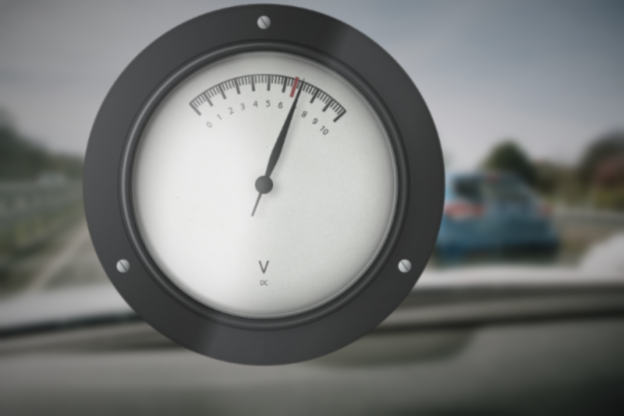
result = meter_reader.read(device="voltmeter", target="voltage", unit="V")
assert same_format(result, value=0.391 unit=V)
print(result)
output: value=7 unit=V
